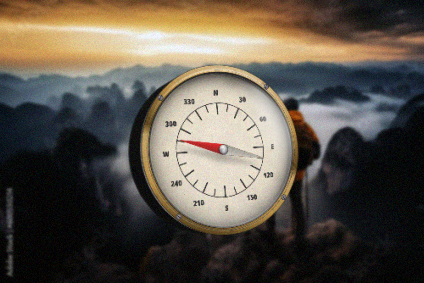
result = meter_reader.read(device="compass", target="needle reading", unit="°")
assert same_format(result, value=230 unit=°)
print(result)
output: value=285 unit=°
